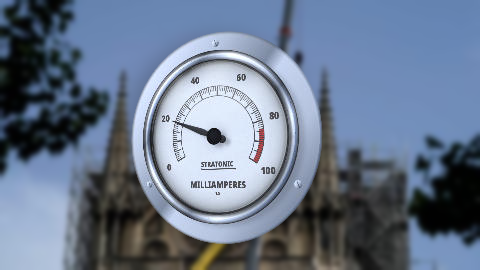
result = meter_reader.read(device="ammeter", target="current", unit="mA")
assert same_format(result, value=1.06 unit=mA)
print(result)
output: value=20 unit=mA
